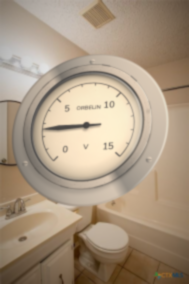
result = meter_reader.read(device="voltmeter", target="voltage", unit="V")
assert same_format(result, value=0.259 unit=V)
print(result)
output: value=2.5 unit=V
